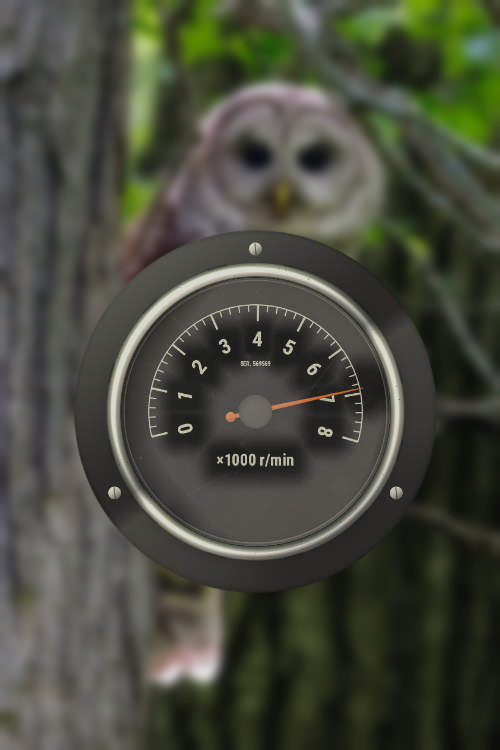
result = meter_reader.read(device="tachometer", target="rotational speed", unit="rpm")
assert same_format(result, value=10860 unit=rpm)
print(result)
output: value=6900 unit=rpm
